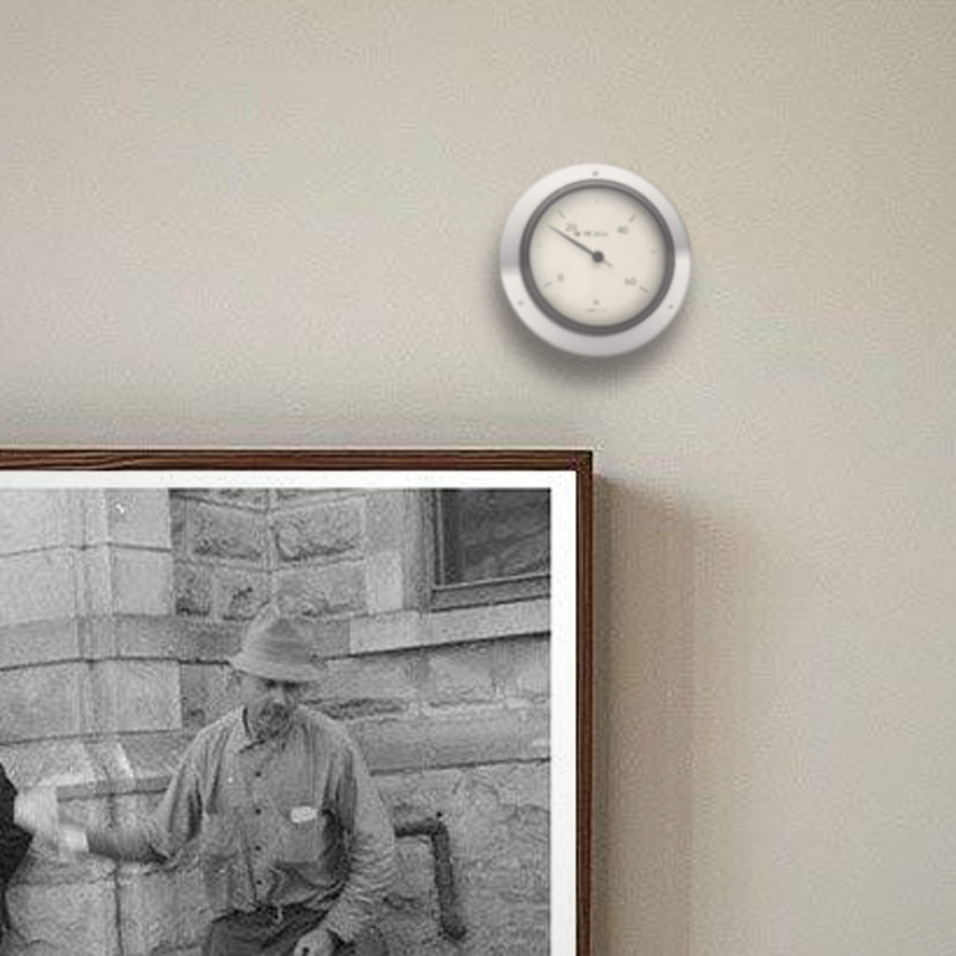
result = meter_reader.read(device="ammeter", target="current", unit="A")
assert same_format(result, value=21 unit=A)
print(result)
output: value=15 unit=A
